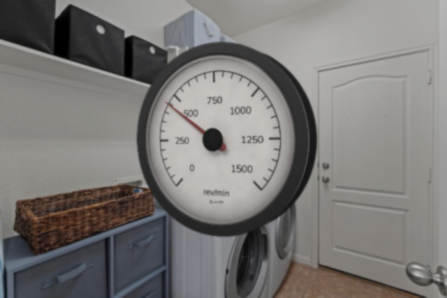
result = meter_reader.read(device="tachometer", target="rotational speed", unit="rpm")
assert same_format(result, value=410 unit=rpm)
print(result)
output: value=450 unit=rpm
